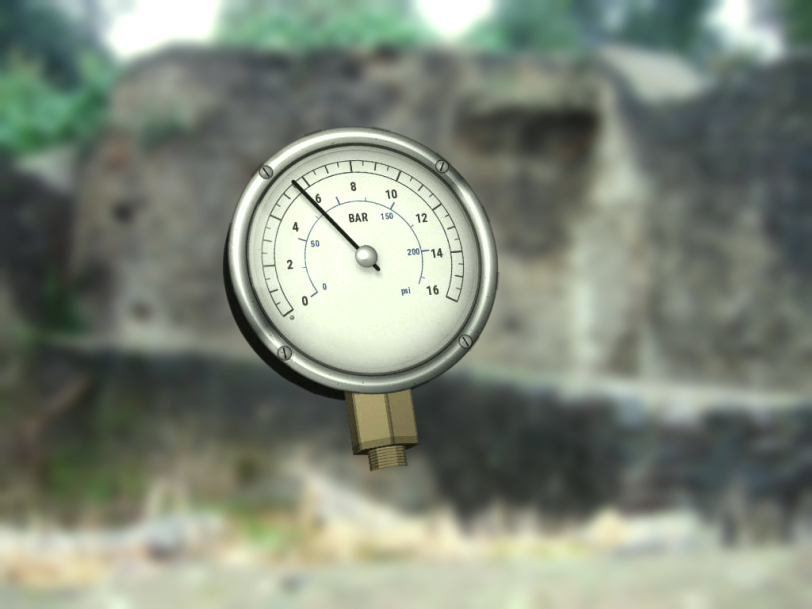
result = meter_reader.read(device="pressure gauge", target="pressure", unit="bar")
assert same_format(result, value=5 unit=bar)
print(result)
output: value=5.5 unit=bar
